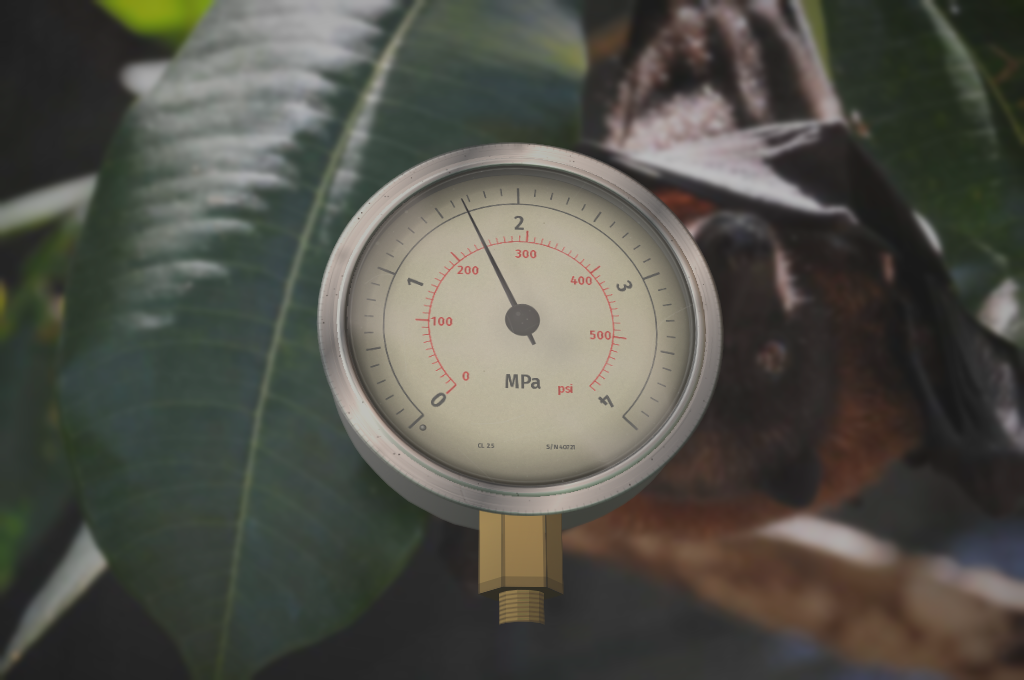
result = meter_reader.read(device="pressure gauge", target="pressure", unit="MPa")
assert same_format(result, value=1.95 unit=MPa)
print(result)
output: value=1.65 unit=MPa
